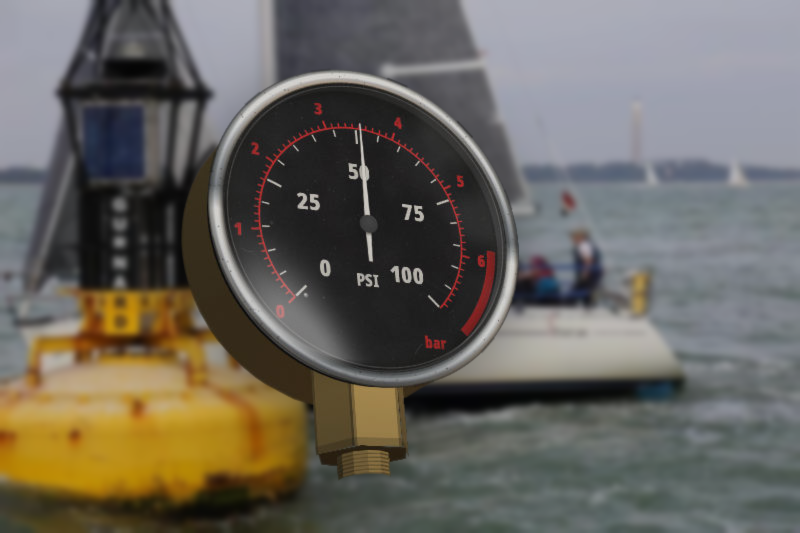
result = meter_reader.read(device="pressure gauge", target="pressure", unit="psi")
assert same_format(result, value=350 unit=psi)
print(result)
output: value=50 unit=psi
